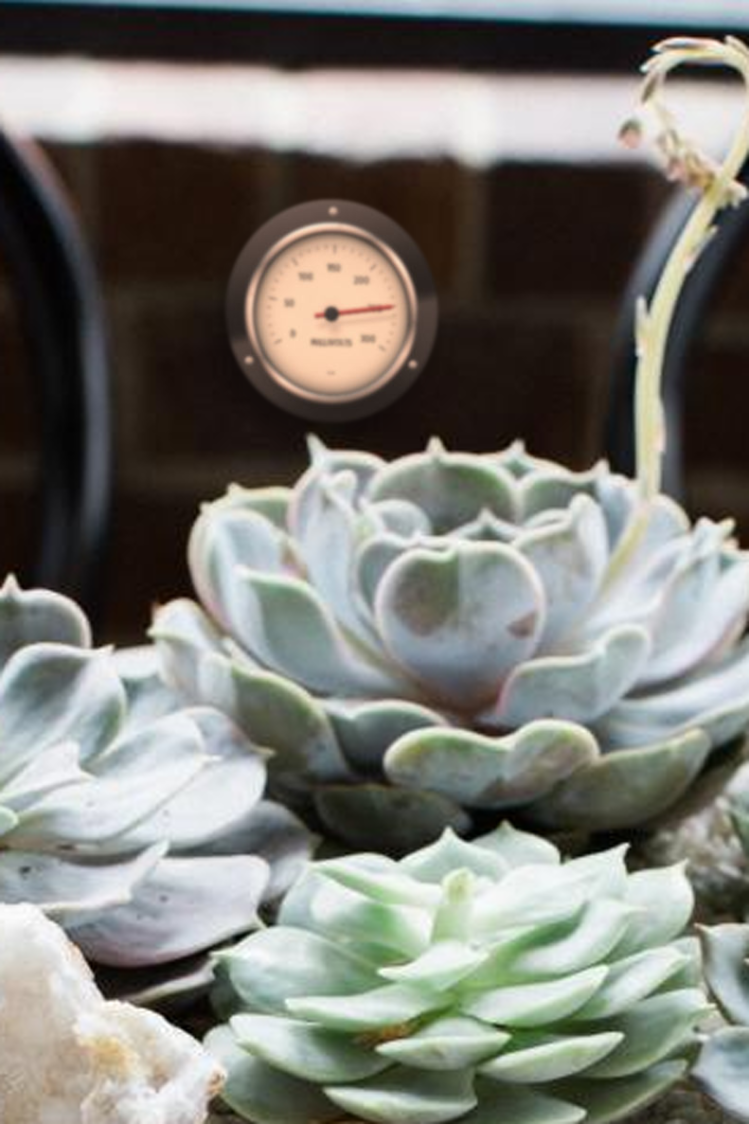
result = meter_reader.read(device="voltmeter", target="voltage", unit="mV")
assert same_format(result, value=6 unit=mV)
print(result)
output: value=250 unit=mV
